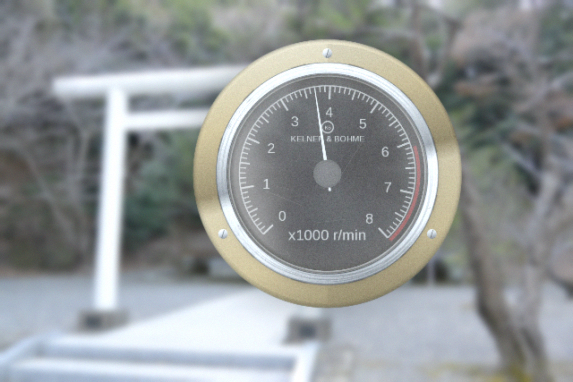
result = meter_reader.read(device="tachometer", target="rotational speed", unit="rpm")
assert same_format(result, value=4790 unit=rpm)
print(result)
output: value=3700 unit=rpm
